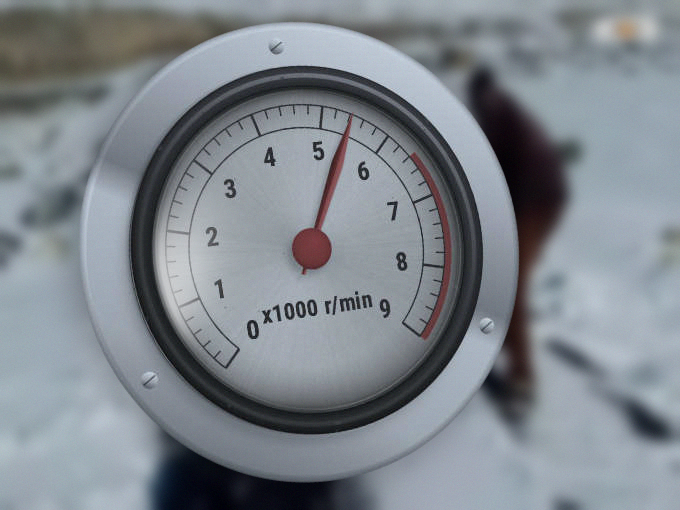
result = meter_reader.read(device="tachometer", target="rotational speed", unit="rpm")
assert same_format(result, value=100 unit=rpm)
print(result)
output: value=5400 unit=rpm
